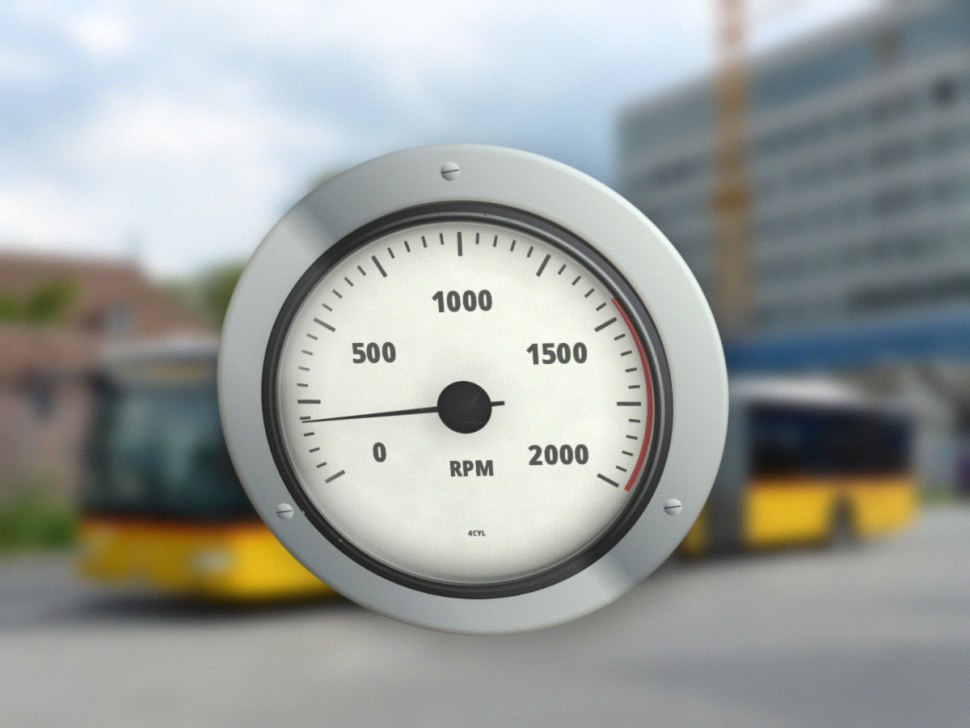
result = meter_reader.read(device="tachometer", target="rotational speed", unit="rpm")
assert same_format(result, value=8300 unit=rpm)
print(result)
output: value=200 unit=rpm
